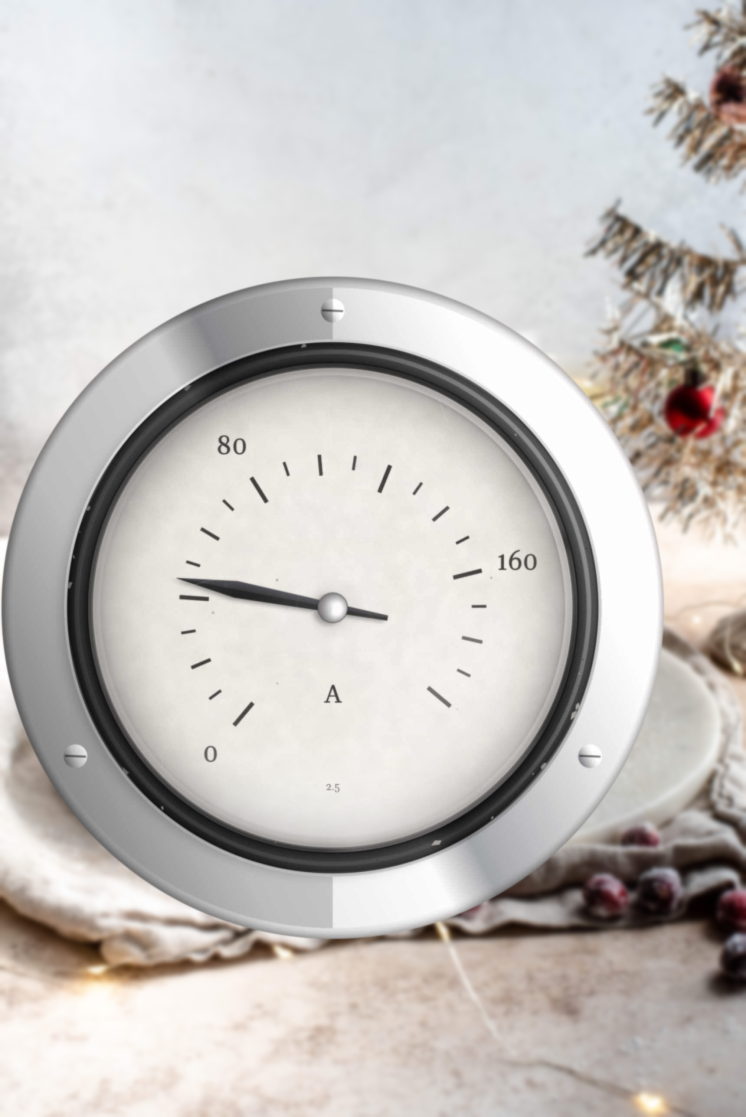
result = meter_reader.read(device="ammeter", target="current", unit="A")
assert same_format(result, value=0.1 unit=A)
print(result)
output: value=45 unit=A
